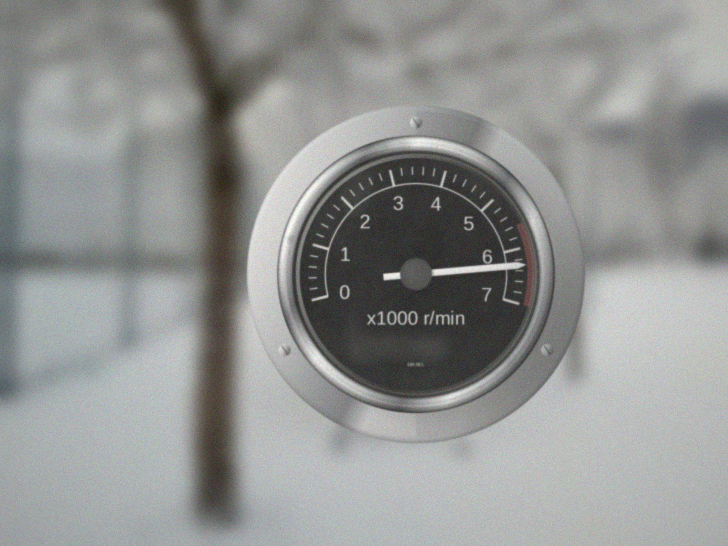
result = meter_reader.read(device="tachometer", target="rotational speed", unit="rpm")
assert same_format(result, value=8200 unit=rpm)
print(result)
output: value=6300 unit=rpm
